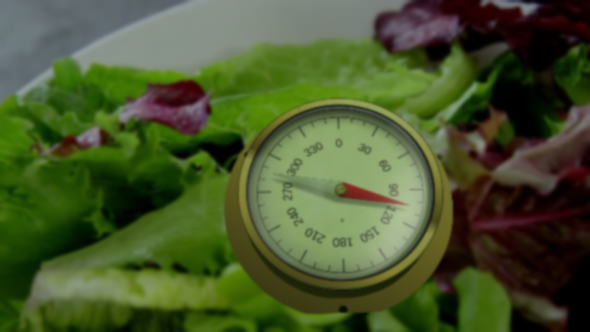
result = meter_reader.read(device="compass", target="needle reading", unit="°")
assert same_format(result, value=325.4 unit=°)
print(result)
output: value=105 unit=°
